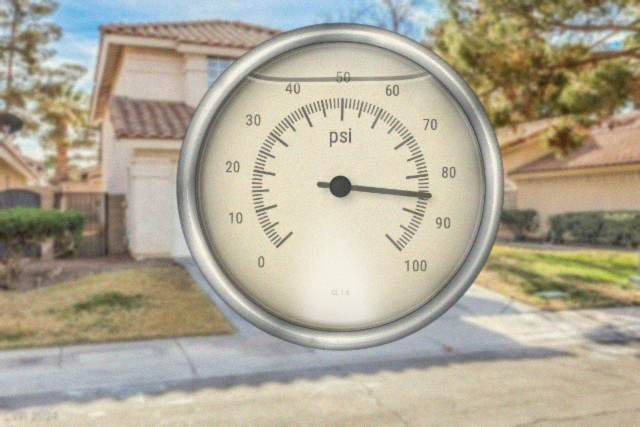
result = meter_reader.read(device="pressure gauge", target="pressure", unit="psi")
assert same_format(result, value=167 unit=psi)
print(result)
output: value=85 unit=psi
